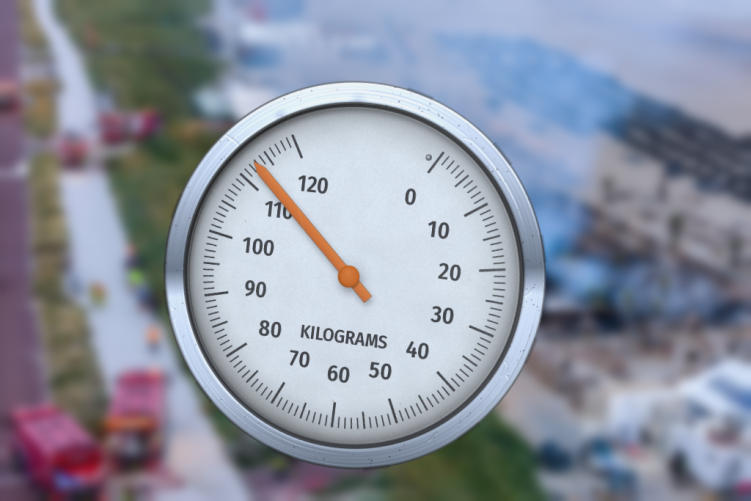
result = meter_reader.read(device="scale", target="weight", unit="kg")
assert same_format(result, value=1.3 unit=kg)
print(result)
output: value=113 unit=kg
